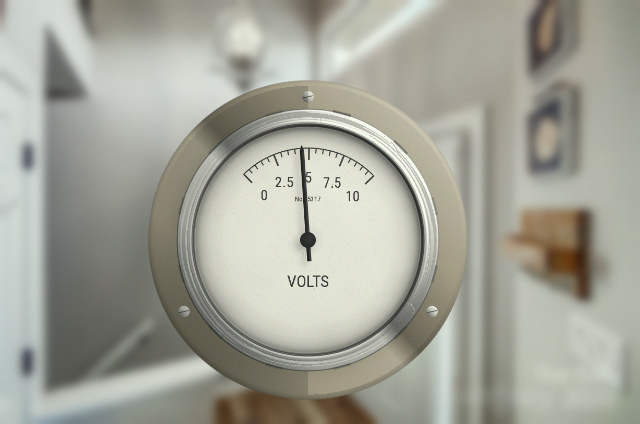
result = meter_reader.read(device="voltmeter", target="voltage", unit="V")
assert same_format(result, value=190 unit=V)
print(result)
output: value=4.5 unit=V
